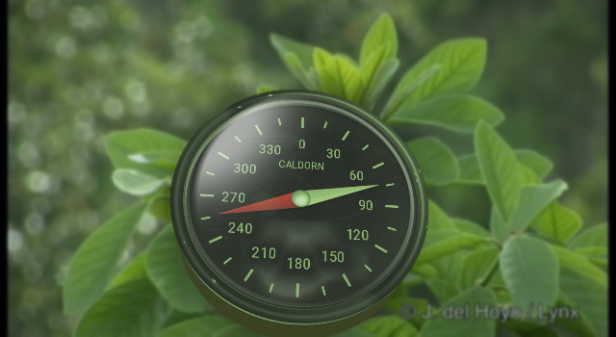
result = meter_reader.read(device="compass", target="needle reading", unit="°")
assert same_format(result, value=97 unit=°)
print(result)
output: value=255 unit=°
